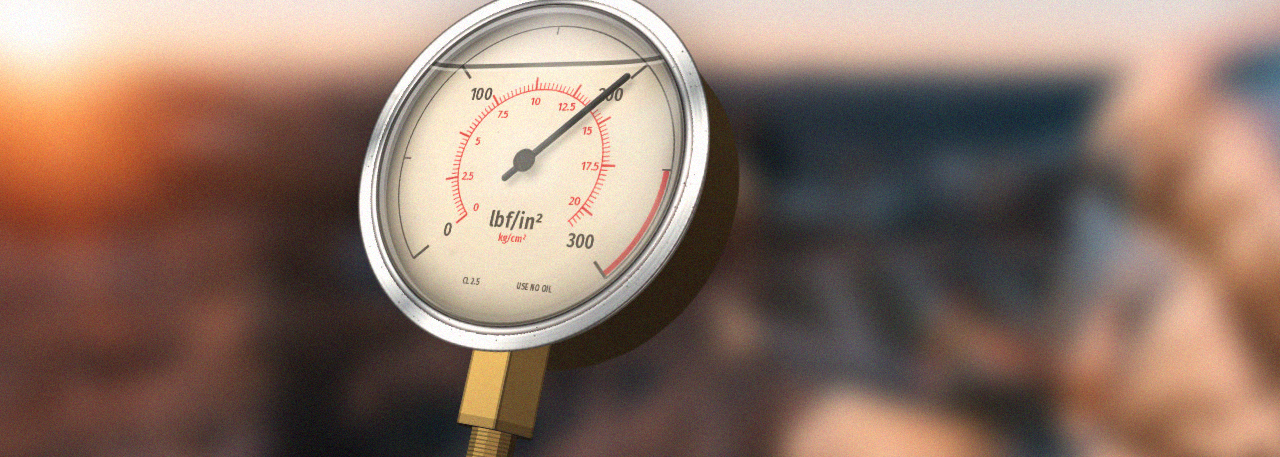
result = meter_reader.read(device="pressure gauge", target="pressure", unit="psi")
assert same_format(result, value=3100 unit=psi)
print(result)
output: value=200 unit=psi
